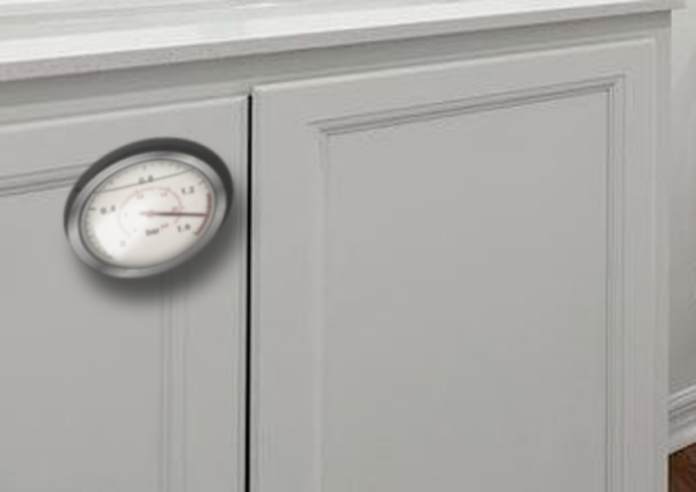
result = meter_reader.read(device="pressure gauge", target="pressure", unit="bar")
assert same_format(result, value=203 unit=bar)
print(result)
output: value=1.45 unit=bar
